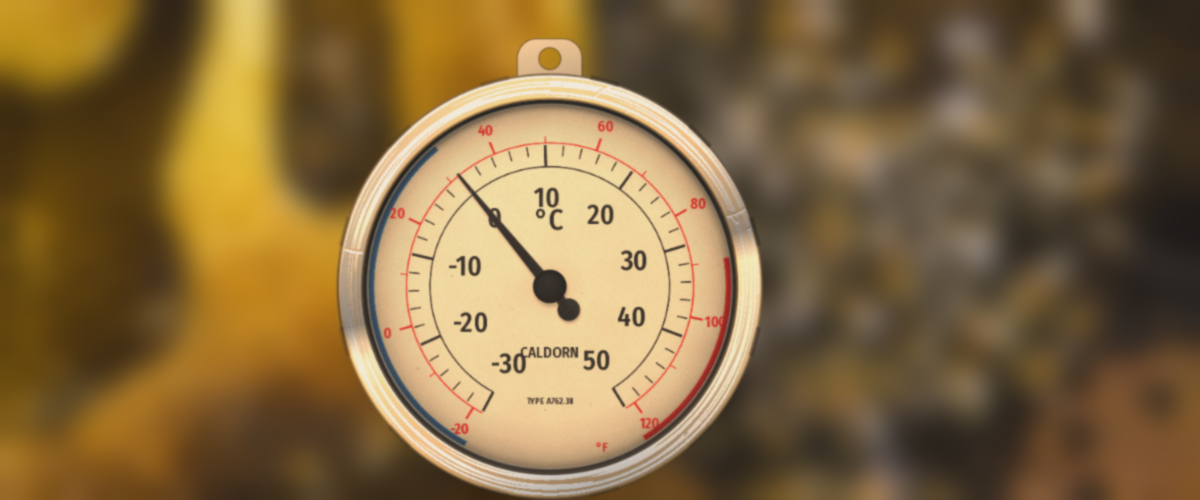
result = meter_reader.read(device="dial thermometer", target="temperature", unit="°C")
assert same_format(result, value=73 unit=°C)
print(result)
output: value=0 unit=°C
